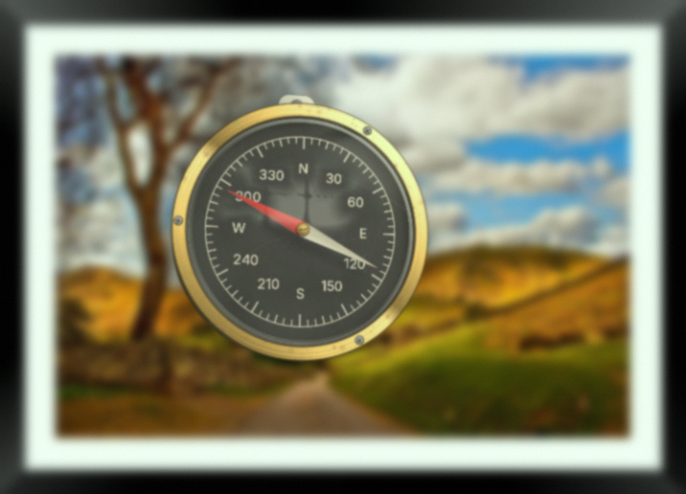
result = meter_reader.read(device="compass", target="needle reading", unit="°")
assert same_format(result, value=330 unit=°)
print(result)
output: value=295 unit=°
